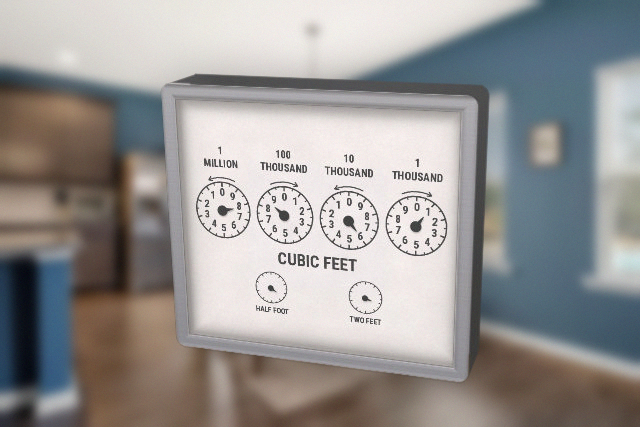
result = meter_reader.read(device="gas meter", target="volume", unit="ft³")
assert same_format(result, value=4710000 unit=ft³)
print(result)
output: value=786100 unit=ft³
